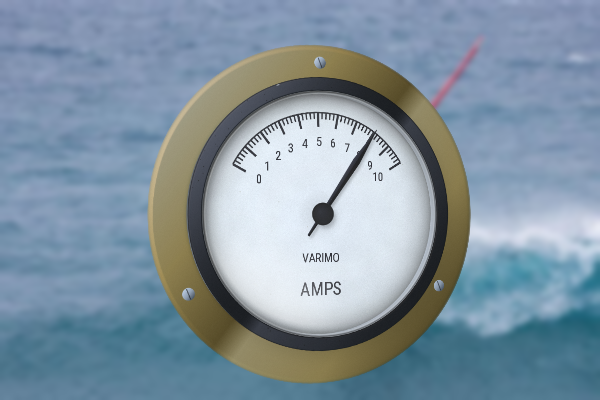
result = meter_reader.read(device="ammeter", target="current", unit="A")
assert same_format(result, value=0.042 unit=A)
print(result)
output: value=8 unit=A
